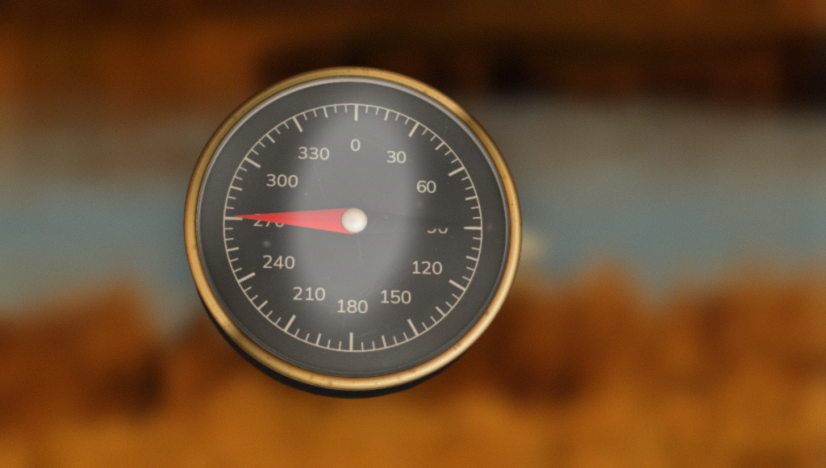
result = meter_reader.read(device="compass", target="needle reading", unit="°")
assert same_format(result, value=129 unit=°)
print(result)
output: value=270 unit=°
